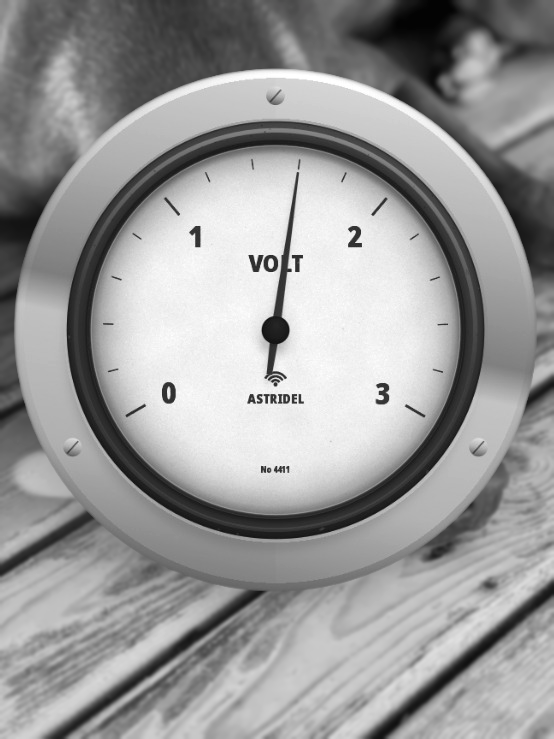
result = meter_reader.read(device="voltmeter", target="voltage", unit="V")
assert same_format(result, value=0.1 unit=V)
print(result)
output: value=1.6 unit=V
